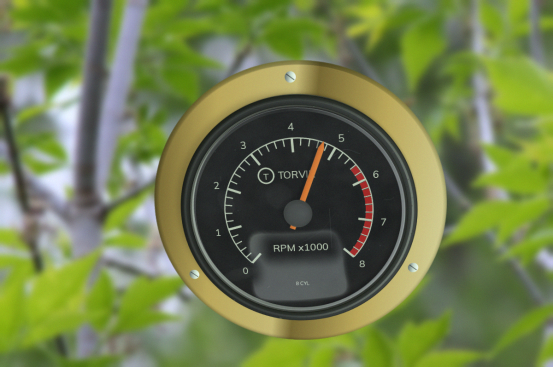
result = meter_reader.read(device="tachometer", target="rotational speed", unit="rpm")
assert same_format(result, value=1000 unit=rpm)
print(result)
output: value=4700 unit=rpm
